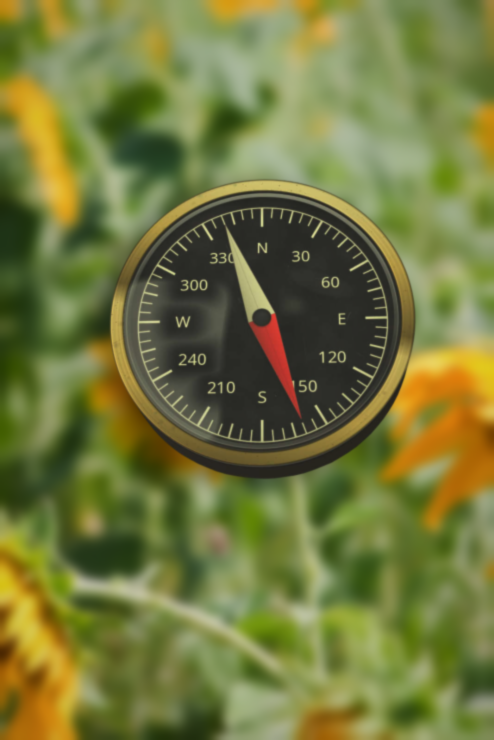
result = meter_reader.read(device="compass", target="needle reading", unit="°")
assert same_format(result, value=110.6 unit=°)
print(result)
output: value=160 unit=°
